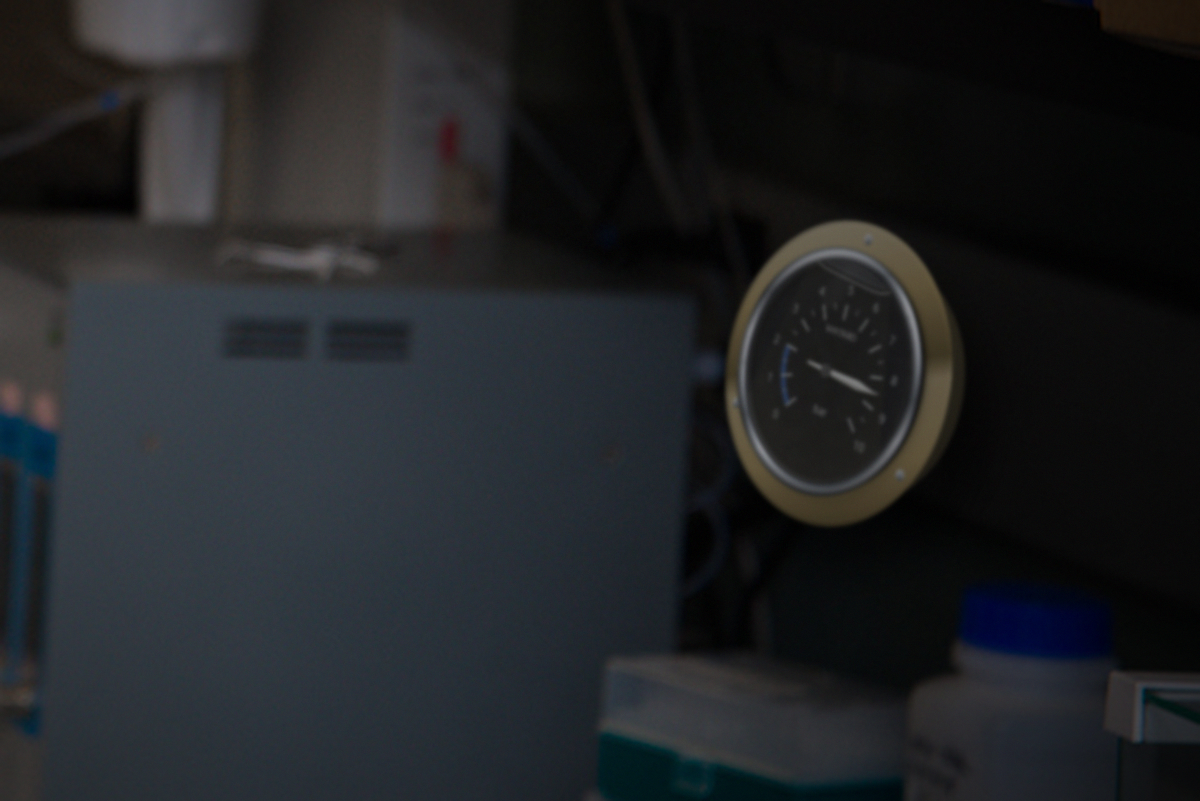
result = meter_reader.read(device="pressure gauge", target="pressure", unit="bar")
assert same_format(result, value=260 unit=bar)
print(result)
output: value=8.5 unit=bar
